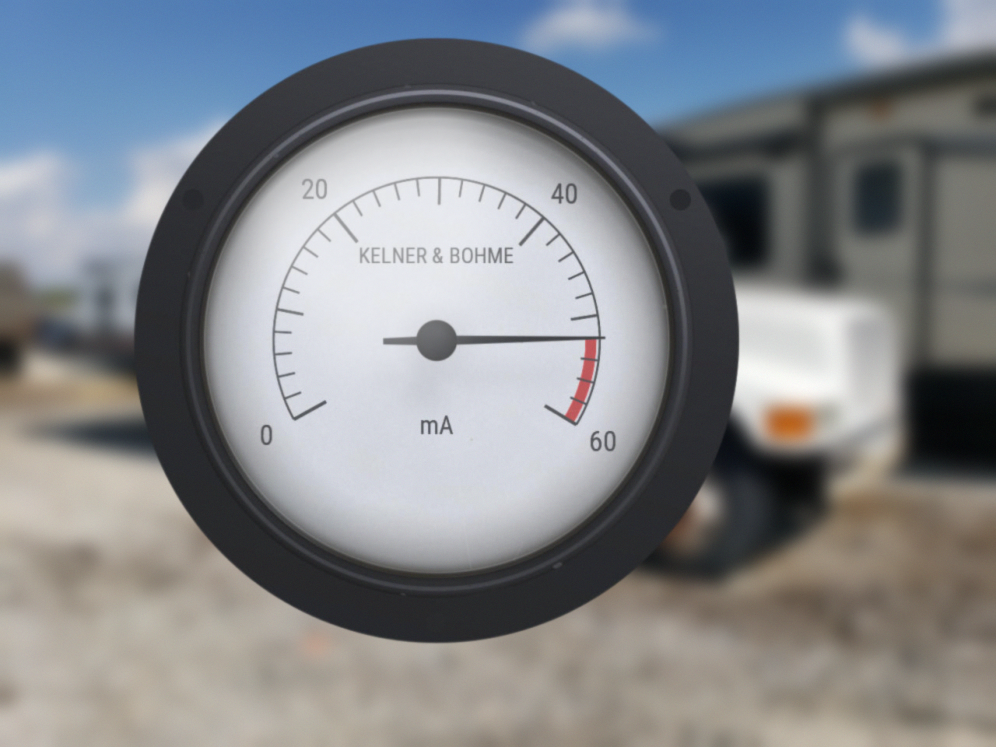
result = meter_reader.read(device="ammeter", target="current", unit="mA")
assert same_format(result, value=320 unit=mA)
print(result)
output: value=52 unit=mA
